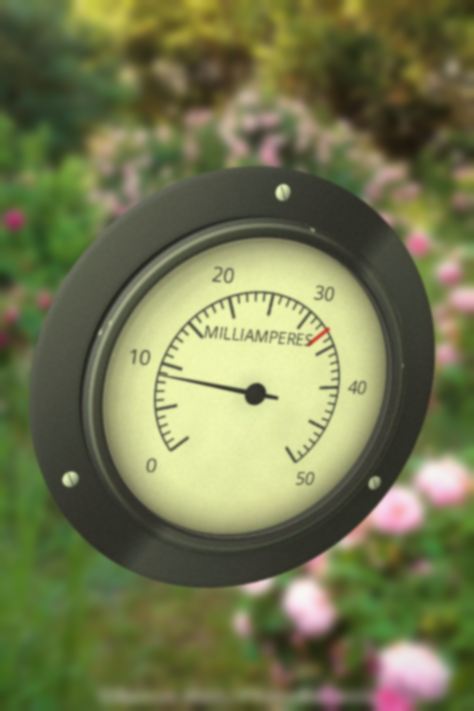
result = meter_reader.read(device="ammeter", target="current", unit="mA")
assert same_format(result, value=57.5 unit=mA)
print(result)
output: value=9 unit=mA
